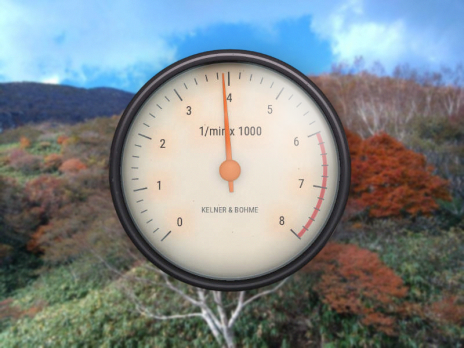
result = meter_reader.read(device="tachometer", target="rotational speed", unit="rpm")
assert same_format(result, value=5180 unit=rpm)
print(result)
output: value=3900 unit=rpm
